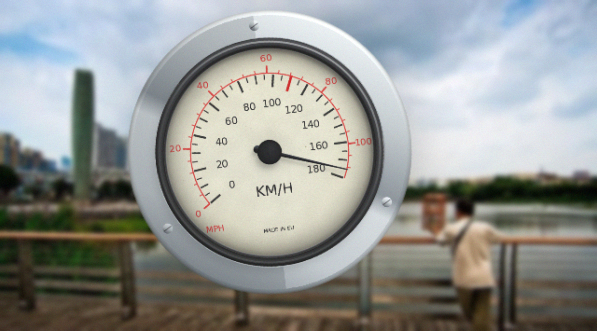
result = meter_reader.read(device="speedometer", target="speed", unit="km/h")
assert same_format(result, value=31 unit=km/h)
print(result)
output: value=175 unit=km/h
